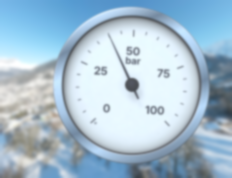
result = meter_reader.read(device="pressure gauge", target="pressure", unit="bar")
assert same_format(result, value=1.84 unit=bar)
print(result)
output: value=40 unit=bar
